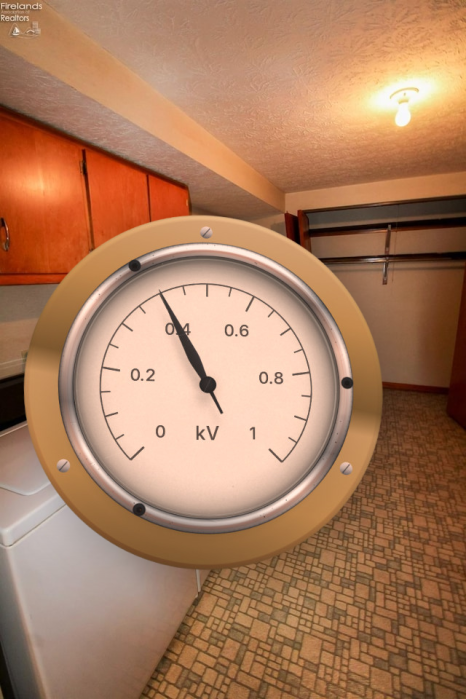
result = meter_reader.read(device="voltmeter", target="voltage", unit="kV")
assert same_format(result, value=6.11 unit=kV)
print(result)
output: value=0.4 unit=kV
